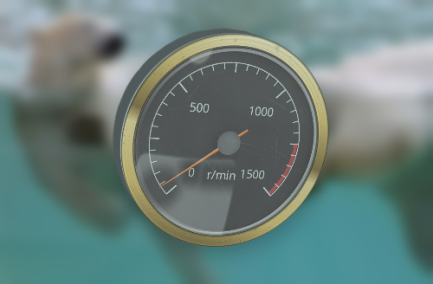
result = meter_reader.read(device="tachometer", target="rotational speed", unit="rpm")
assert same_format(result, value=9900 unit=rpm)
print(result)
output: value=50 unit=rpm
